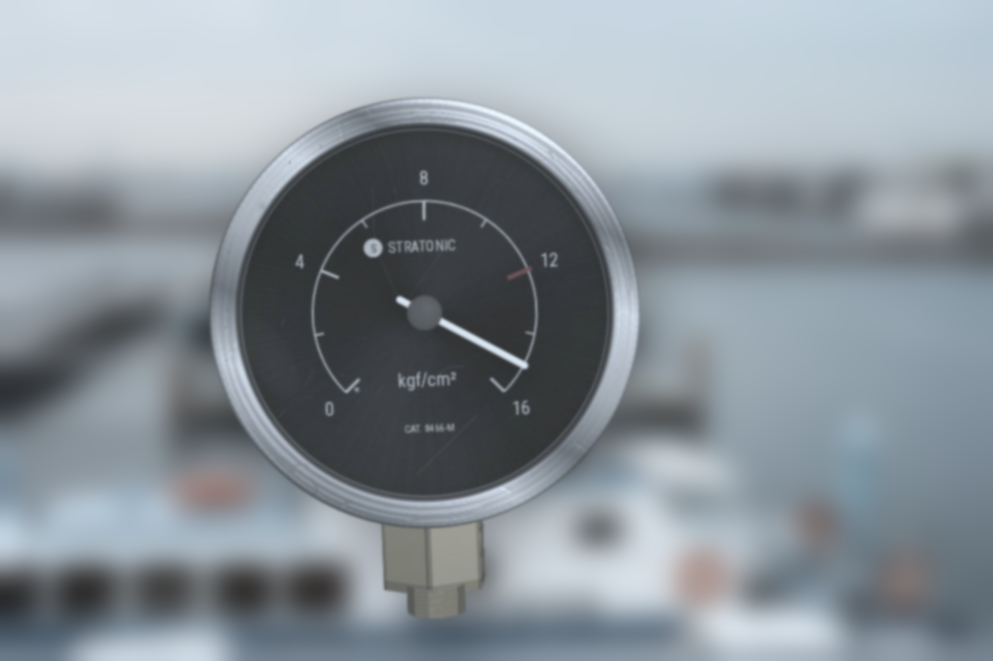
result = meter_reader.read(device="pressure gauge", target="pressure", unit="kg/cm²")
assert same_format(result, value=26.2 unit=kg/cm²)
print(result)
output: value=15 unit=kg/cm²
